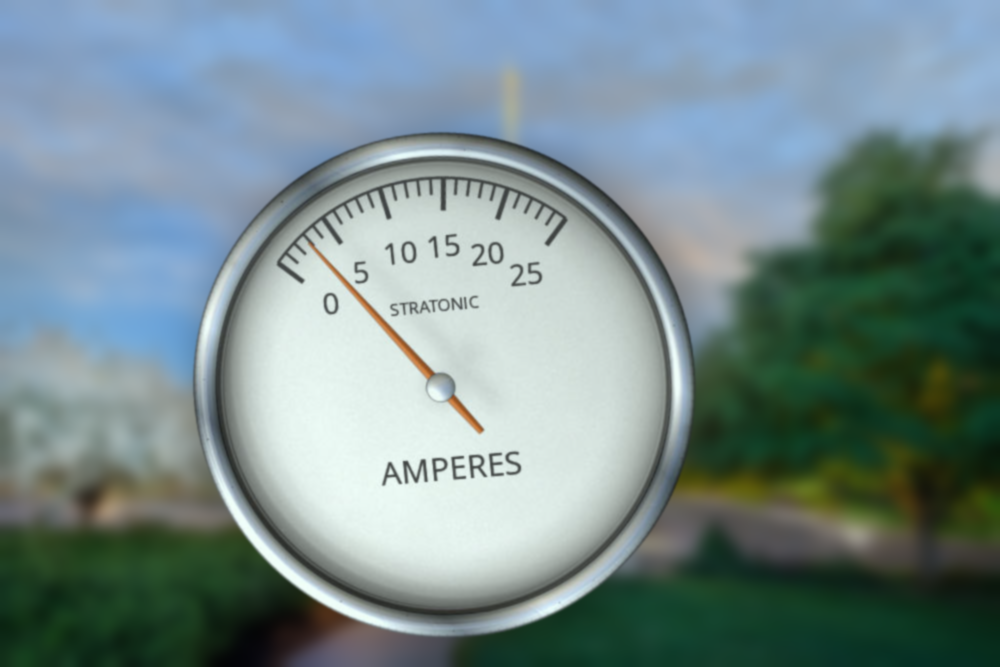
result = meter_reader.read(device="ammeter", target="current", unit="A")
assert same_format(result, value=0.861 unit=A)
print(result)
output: value=3 unit=A
